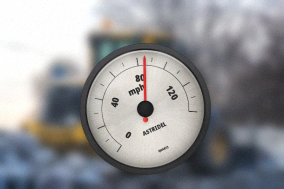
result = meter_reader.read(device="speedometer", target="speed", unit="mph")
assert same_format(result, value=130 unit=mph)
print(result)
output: value=85 unit=mph
